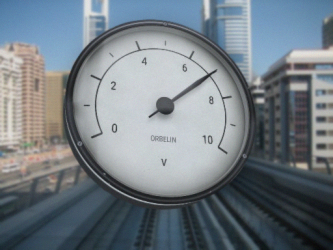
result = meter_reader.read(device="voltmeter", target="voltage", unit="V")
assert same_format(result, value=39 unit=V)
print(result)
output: value=7 unit=V
